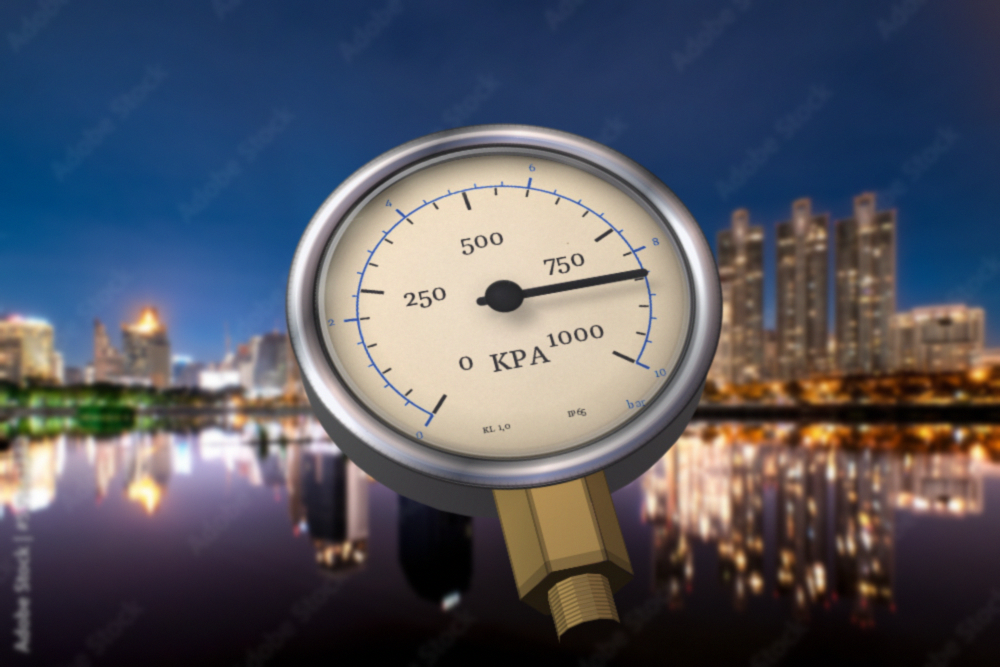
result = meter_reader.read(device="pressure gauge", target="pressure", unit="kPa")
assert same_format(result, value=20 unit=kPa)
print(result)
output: value=850 unit=kPa
